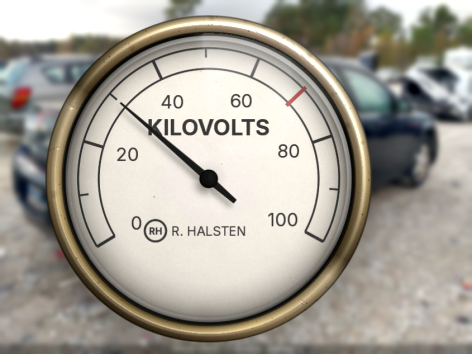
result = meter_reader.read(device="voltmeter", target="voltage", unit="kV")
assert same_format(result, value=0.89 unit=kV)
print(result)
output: value=30 unit=kV
